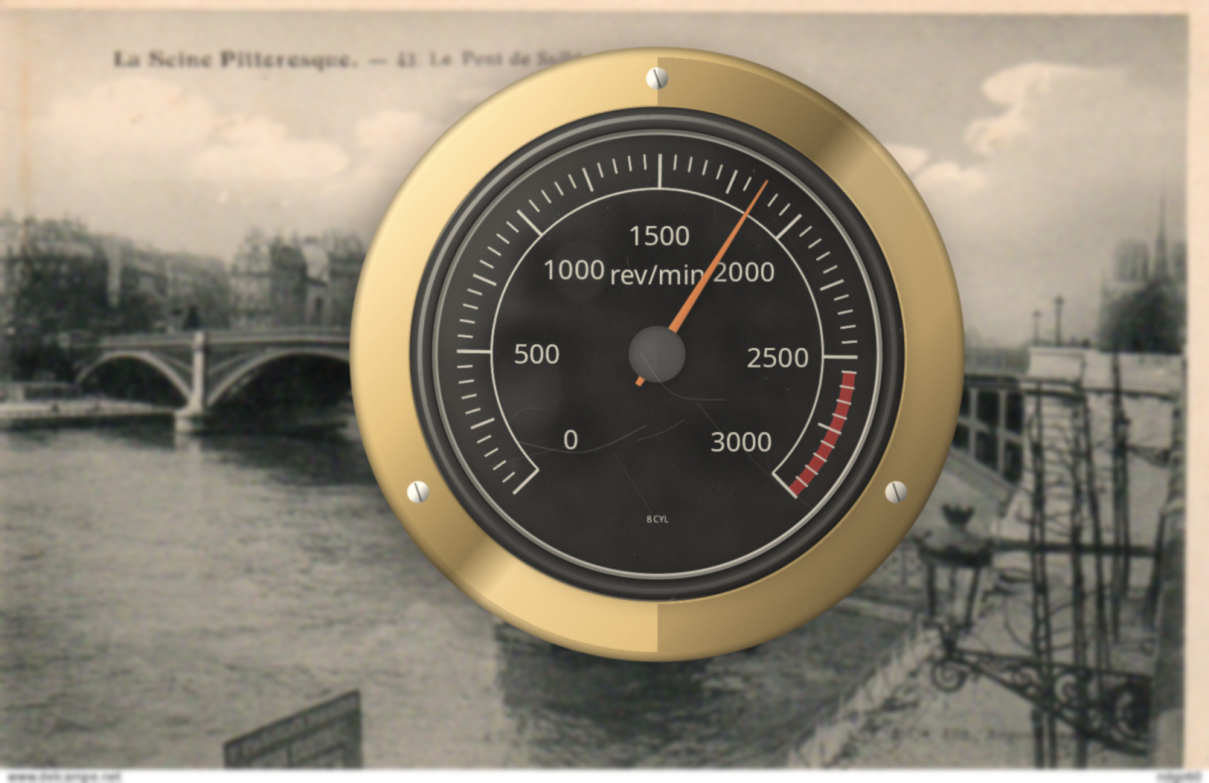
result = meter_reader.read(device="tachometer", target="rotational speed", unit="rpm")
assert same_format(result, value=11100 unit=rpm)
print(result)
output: value=1850 unit=rpm
